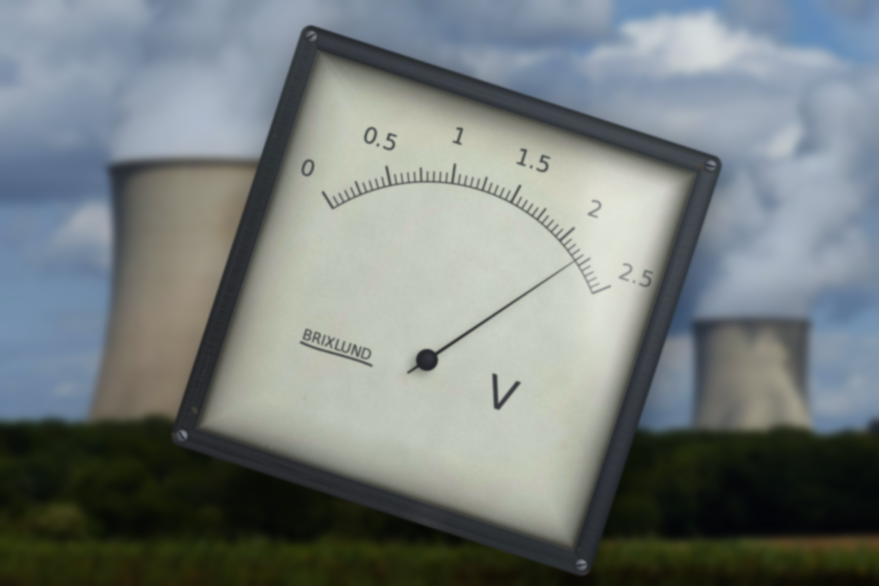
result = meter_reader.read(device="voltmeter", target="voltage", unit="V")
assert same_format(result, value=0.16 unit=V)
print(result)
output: value=2.2 unit=V
